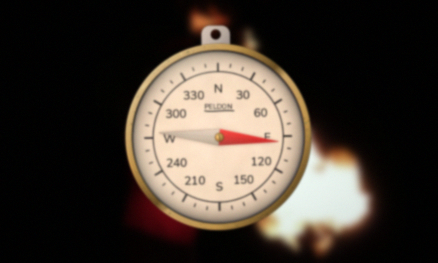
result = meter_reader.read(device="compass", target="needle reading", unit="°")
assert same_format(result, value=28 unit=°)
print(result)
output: value=95 unit=°
